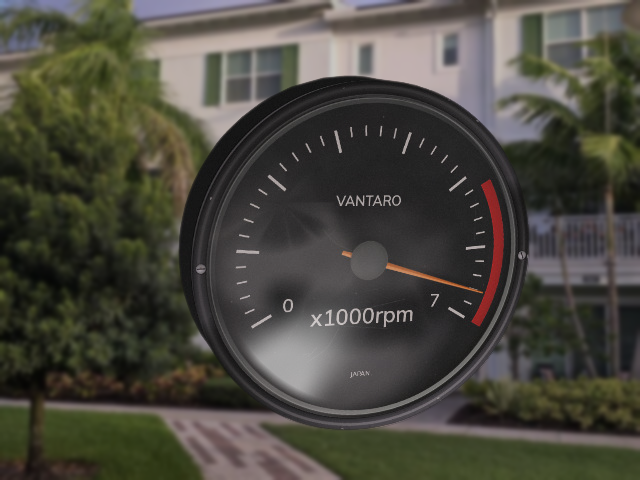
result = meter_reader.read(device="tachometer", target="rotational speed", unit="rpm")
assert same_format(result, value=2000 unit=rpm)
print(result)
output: value=6600 unit=rpm
